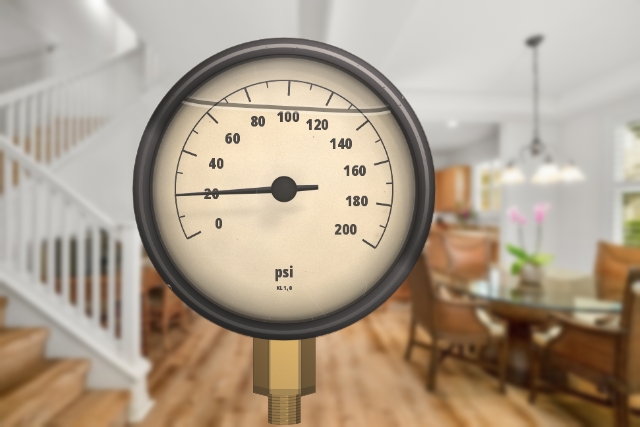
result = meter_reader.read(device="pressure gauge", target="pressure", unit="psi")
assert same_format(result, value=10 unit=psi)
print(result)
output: value=20 unit=psi
